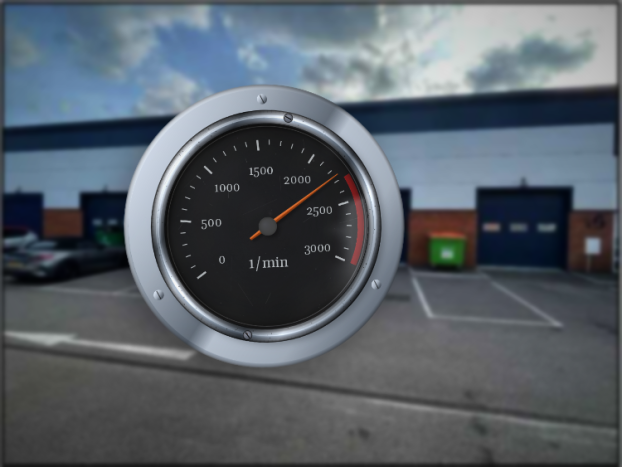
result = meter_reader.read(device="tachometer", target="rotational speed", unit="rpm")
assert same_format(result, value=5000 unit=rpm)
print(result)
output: value=2250 unit=rpm
